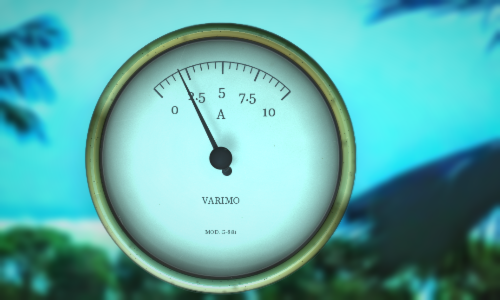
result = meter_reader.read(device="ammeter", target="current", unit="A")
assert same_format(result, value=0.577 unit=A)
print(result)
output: value=2 unit=A
